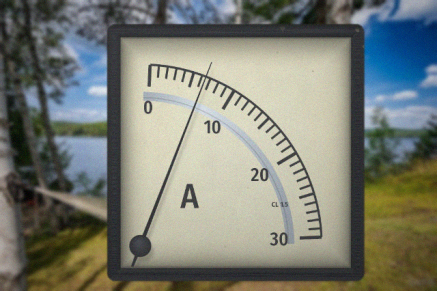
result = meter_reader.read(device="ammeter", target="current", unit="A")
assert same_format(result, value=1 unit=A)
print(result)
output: value=6.5 unit=A
